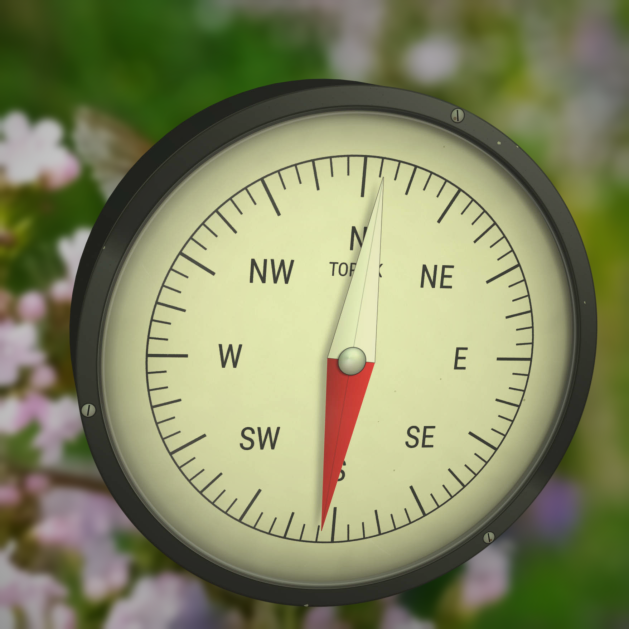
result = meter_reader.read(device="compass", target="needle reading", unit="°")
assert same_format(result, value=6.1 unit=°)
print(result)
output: value=185 unit=°
